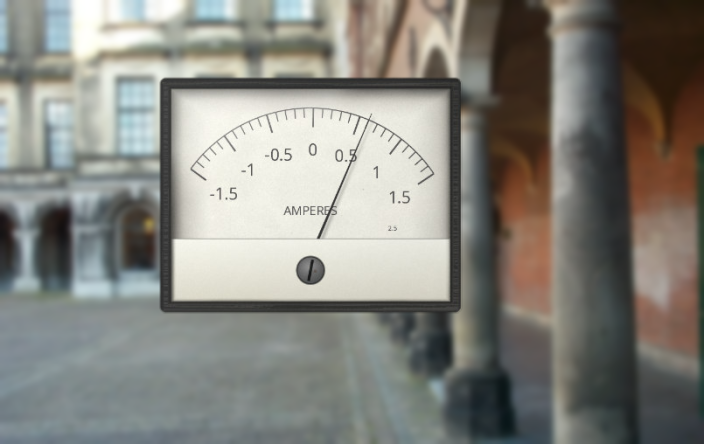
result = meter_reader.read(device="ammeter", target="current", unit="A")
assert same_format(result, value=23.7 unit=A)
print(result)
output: value=0.6 unit=A
